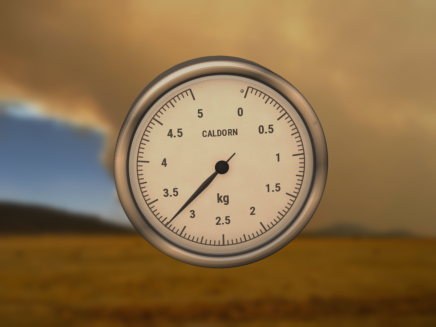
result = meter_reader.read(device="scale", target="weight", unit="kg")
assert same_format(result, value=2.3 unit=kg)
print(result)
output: value=3.2 unit=kg
